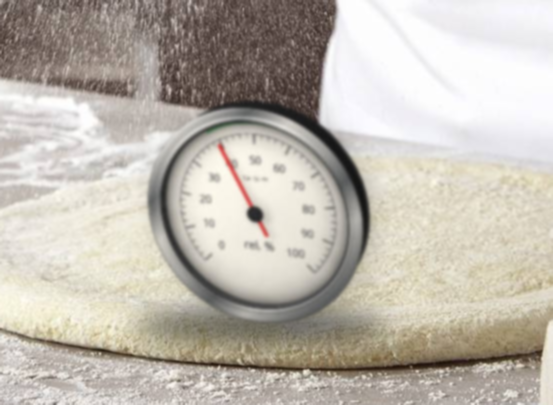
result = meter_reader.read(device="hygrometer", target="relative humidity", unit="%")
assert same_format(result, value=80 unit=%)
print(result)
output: value=40 unit=%
